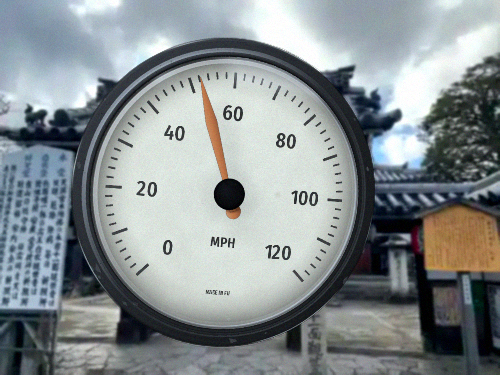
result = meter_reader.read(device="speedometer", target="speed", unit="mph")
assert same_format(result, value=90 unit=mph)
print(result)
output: value=52 unit=mph
